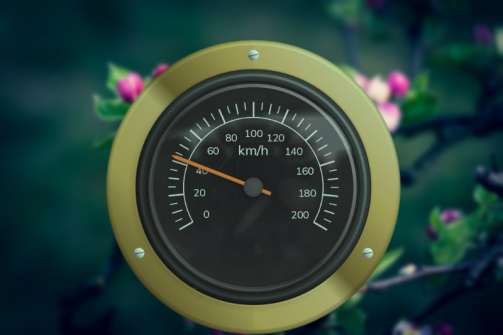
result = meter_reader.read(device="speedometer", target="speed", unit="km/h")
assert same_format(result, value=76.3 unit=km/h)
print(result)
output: value=42.5 unit=km/h
